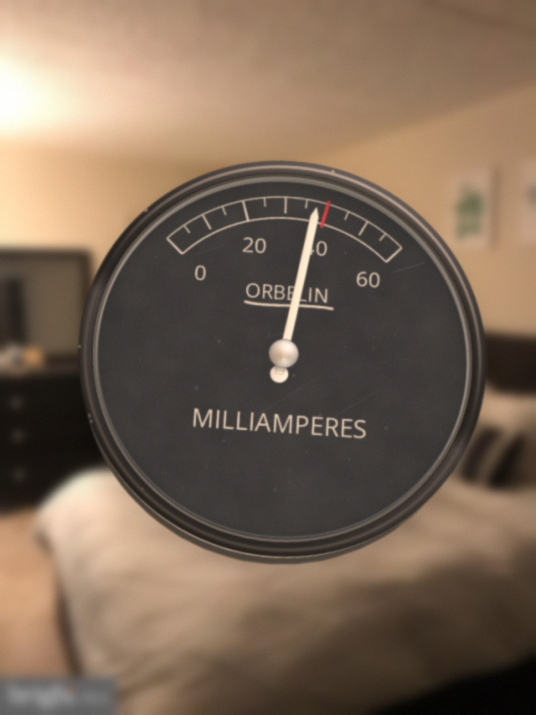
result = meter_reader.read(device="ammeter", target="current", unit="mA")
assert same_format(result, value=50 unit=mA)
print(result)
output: value=37.5 unit=mA
